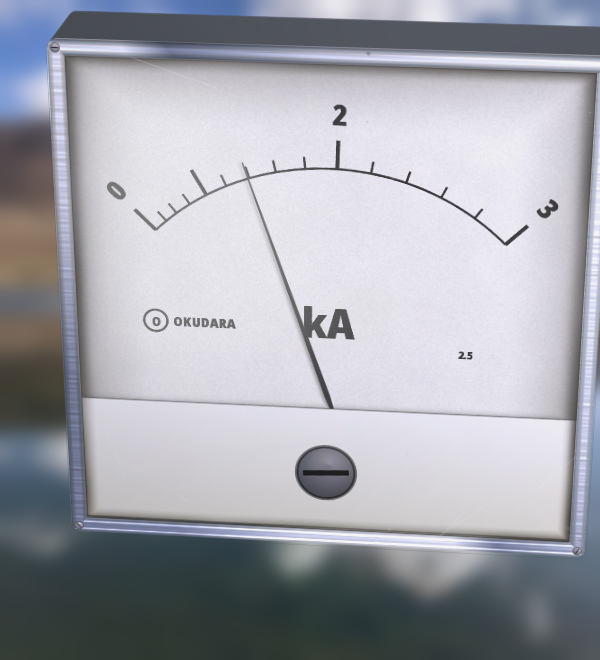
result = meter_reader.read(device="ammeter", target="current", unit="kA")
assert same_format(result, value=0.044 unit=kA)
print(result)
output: value=1.4 unit=kA
